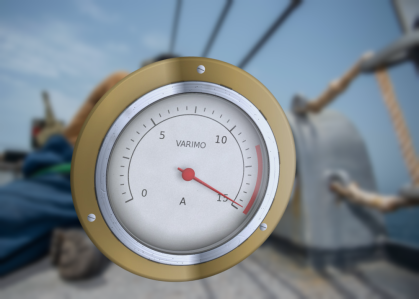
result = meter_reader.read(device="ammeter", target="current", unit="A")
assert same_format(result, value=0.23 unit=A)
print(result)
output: value=14.75 unit=A
